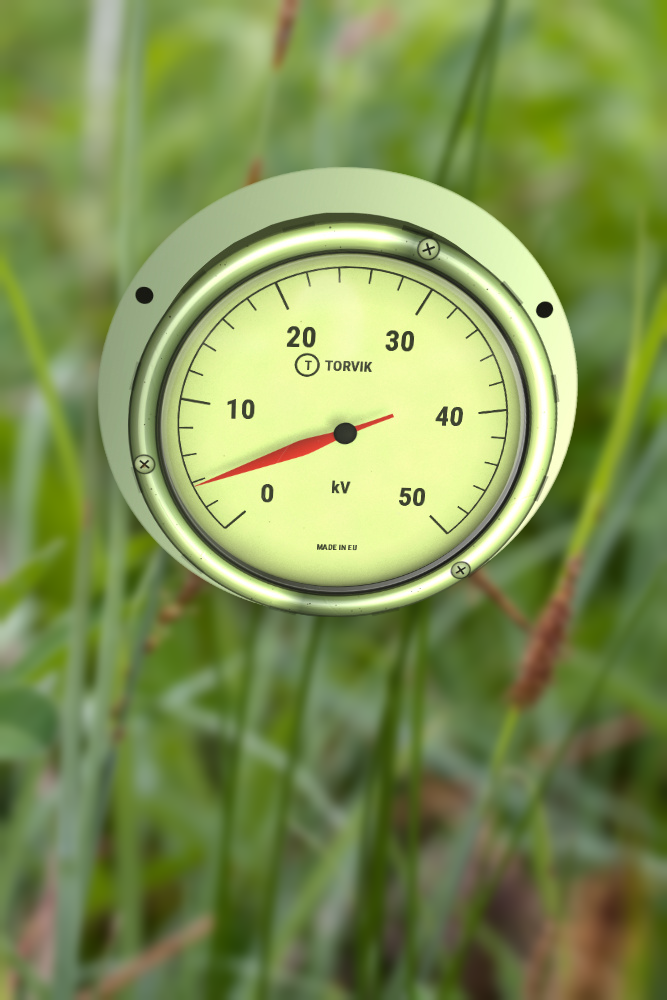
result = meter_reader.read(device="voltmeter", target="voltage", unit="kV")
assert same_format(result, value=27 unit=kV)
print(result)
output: value=4 unit=kV
